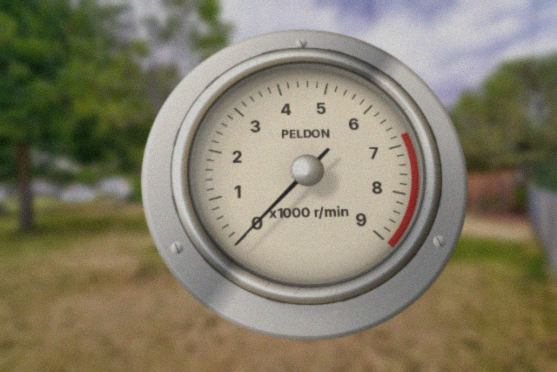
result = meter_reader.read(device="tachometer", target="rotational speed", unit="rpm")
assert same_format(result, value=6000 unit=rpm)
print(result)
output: value=0 unit=rpm
